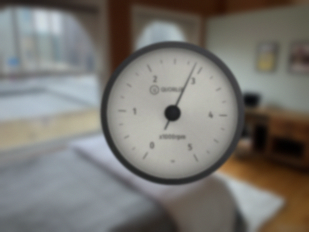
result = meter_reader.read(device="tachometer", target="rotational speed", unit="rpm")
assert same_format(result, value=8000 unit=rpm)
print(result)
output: value=2875 unit=rpm
